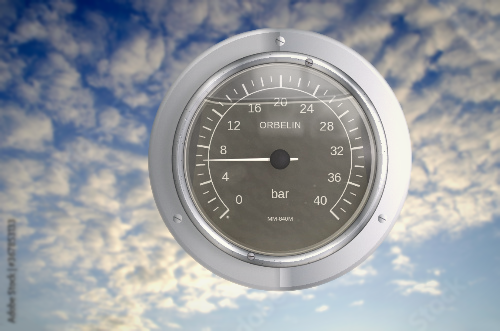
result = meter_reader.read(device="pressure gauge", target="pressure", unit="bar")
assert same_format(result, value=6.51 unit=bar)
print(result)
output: value=6.5 unit=bar
